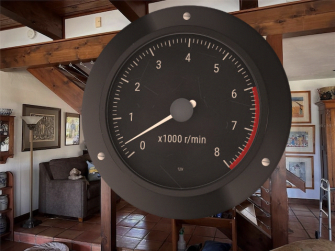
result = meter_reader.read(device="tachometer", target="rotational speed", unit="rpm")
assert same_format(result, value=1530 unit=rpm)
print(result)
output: value=300 unit=rpm
